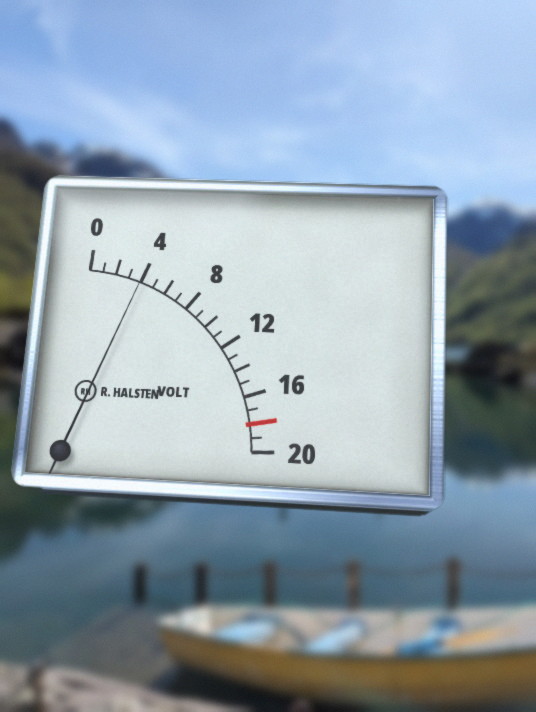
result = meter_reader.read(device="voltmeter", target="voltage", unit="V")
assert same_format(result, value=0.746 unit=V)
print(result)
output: value=4 unit=V
